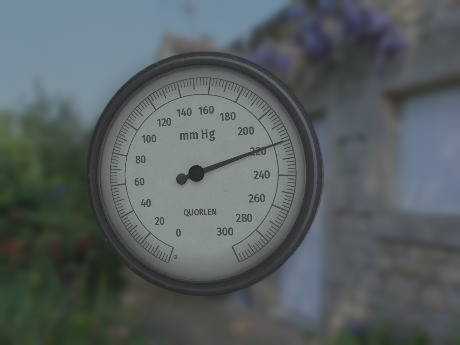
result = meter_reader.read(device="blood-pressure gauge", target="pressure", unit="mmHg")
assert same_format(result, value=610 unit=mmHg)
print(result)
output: value=220 unit=mmHg
